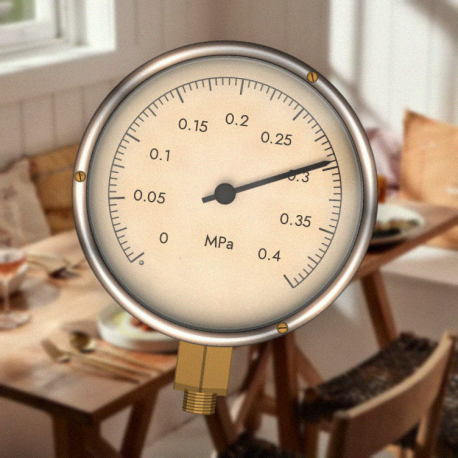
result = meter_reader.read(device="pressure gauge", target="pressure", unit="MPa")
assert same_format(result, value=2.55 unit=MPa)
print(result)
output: value=0.295 unit=MPa
